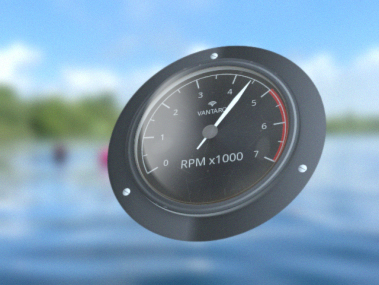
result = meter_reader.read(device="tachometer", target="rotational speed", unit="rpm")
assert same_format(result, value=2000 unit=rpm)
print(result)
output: value=4500 unit=rpm
